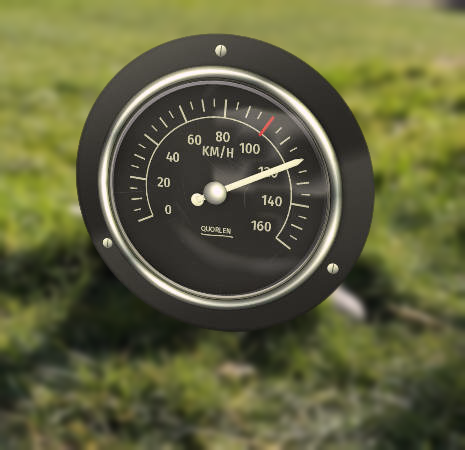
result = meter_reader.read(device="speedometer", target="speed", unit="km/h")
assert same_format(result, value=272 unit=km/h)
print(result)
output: value=120 unit=km/h
